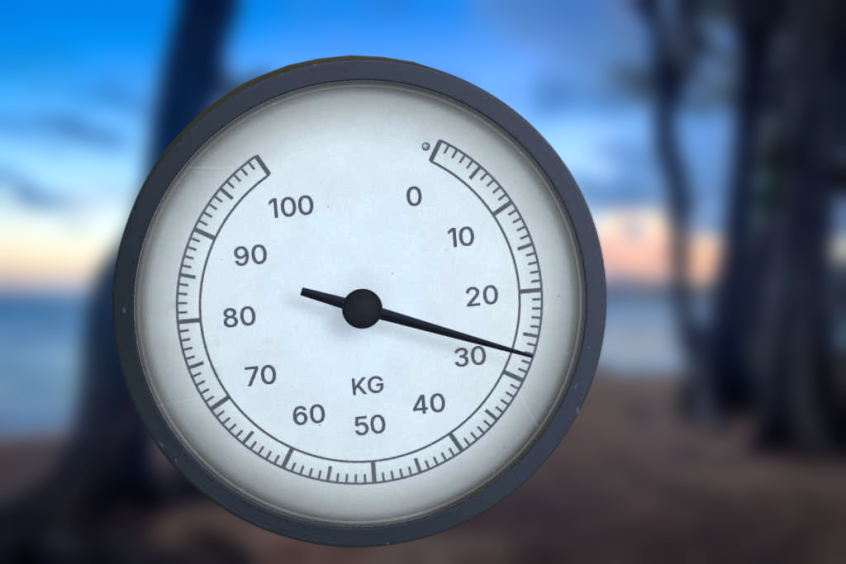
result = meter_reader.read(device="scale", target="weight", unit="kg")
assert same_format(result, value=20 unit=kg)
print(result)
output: value=27 unit=kg
